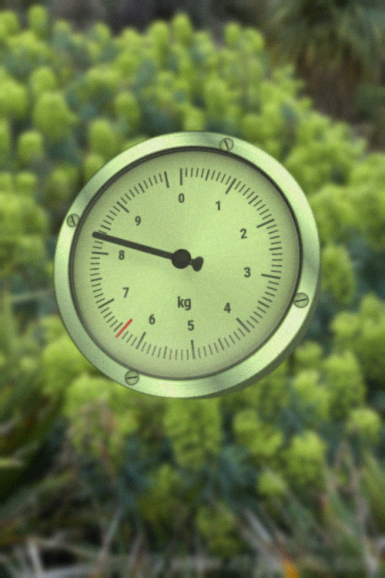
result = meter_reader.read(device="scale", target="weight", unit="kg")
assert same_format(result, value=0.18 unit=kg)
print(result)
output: value=8.3 unit=kg
